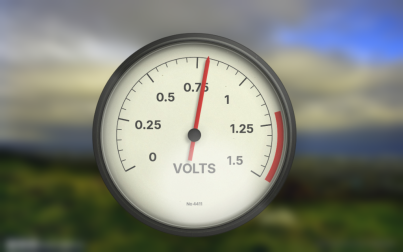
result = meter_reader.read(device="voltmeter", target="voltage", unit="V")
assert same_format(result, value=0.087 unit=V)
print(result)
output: value=0.8 unit=V
